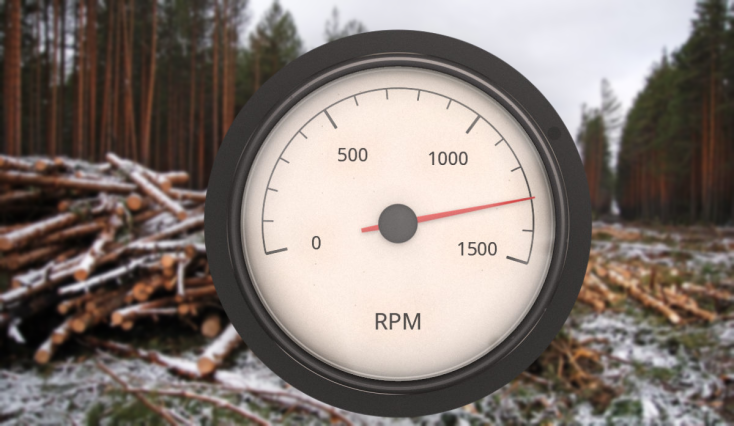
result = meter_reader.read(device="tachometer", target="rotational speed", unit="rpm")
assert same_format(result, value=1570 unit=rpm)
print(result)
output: value=1300 unit=rpm
